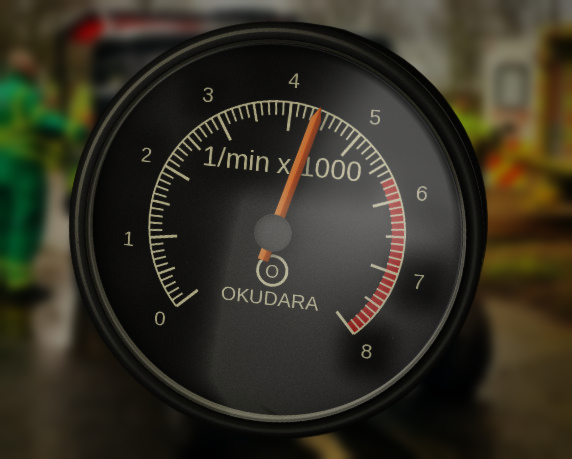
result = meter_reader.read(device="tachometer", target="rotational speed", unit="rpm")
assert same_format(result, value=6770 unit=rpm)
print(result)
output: value=4400 unit=rpm
